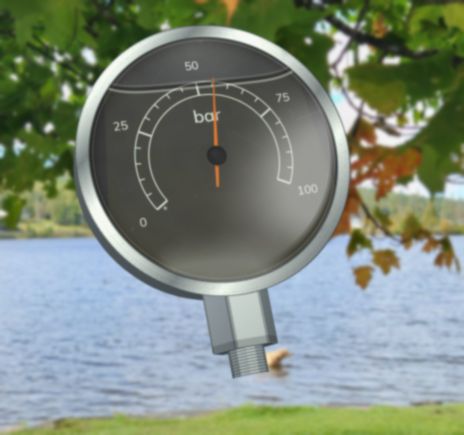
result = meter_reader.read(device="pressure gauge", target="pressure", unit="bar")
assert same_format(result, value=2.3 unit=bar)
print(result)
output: value=55 unit=bar
